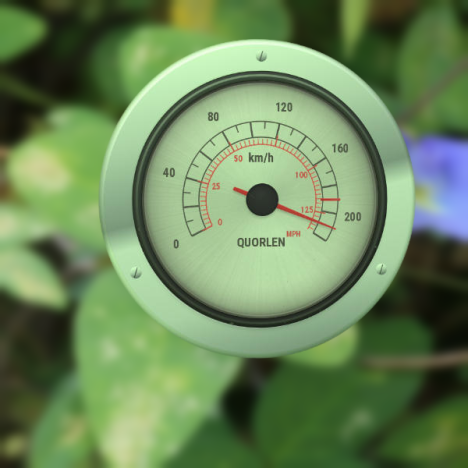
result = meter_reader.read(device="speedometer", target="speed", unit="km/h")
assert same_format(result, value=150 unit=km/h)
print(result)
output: value=210 unit=km/h
